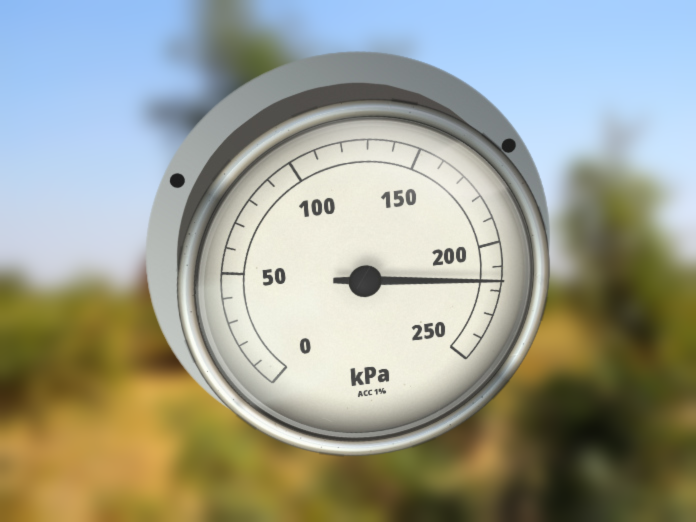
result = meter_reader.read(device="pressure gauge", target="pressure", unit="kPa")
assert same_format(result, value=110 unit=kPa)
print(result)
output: value=215 unit=kPa
